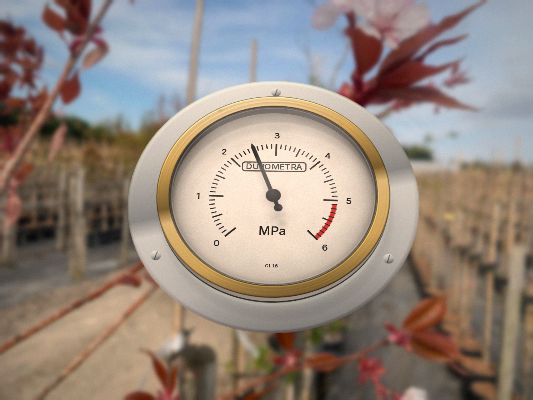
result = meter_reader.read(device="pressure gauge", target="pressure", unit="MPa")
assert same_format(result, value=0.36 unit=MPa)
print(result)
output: value=2.5 unit=MPa
